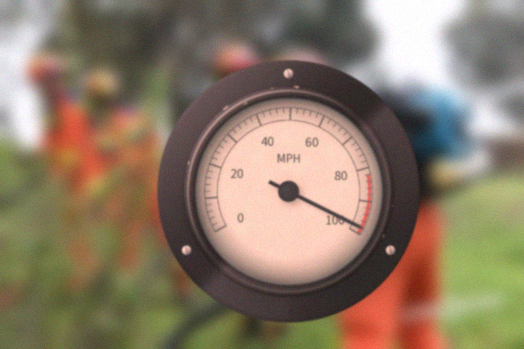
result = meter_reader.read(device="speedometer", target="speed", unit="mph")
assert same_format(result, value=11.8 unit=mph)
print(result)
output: value=98 unit=mph
